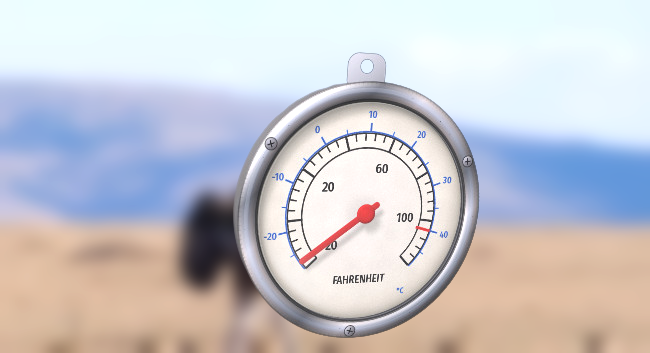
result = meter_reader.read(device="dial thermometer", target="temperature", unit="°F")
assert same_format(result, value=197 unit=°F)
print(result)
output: value=-16 unit=°F
